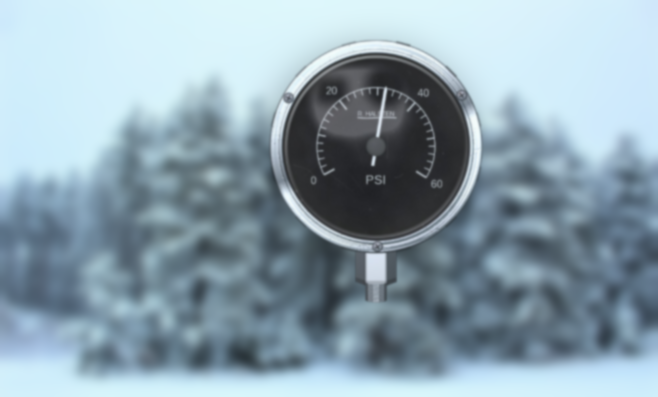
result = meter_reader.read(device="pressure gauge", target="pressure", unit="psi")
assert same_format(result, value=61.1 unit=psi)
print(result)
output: value=32 unit=psi
